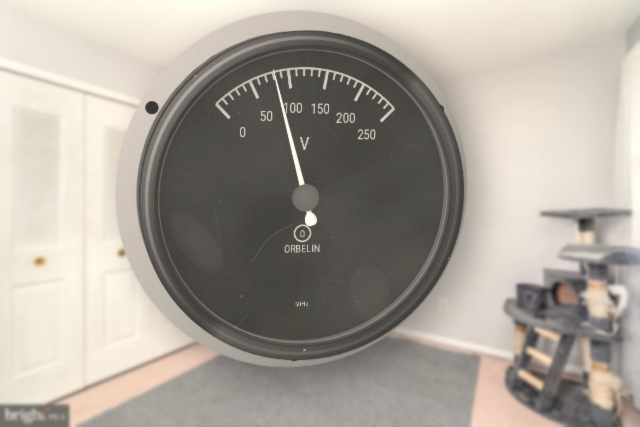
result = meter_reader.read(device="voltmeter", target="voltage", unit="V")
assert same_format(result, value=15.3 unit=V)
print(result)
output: value=80 unit=V
